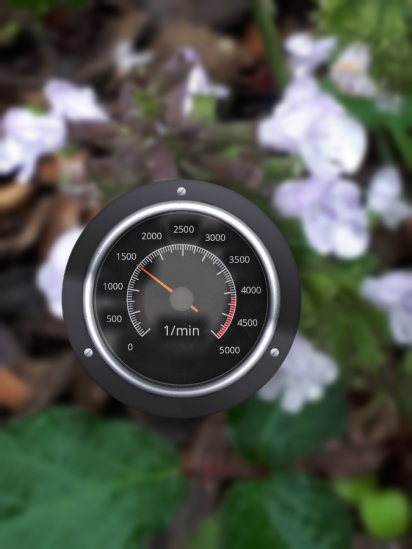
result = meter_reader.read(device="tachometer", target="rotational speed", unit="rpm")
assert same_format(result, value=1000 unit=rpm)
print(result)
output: value=1500 unit=rpm
